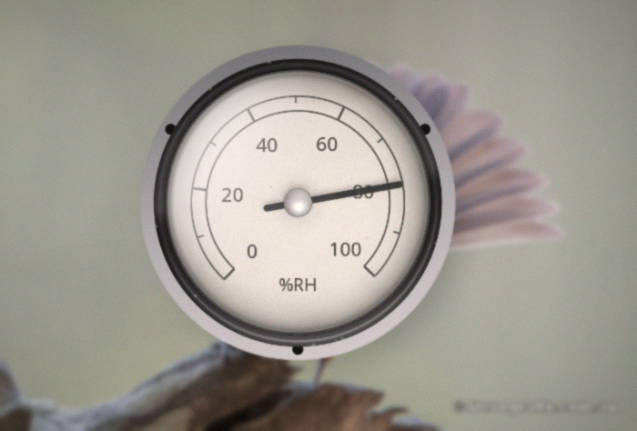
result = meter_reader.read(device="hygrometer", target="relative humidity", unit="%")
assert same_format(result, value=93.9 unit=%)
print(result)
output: value=80 unit=%
